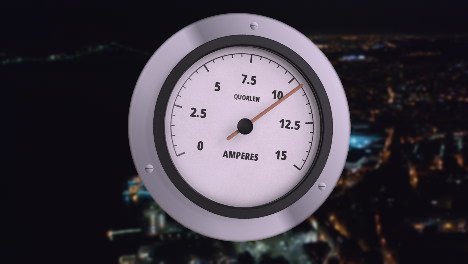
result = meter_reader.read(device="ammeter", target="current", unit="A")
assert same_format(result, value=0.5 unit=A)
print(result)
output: value=10.5 unit=A
